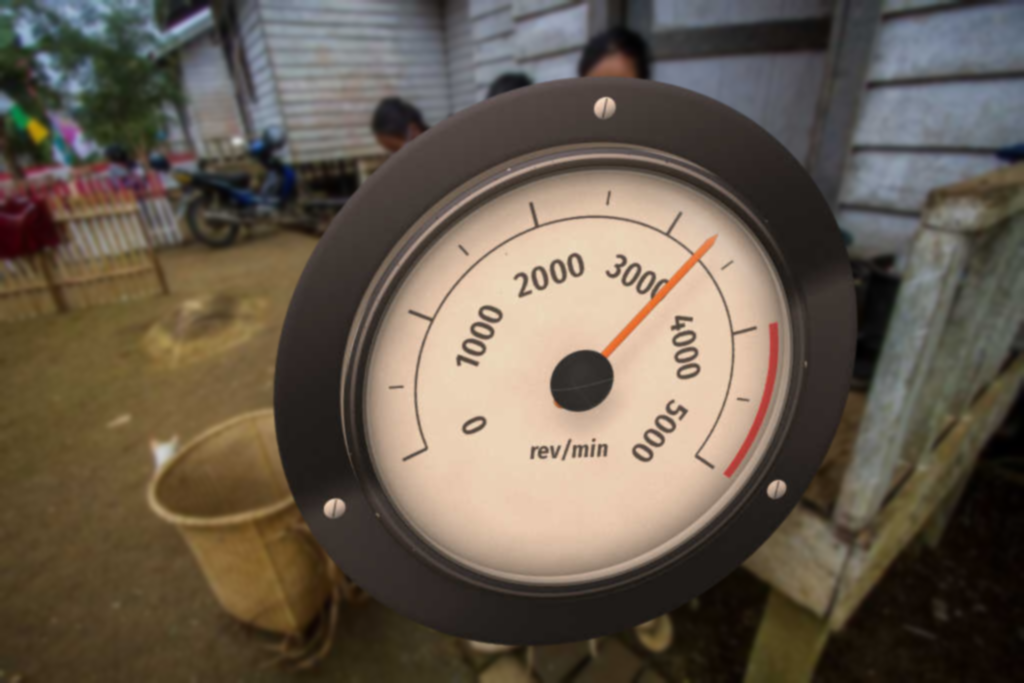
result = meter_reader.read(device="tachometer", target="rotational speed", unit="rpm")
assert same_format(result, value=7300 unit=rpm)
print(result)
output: value=3250 unit=rpm
